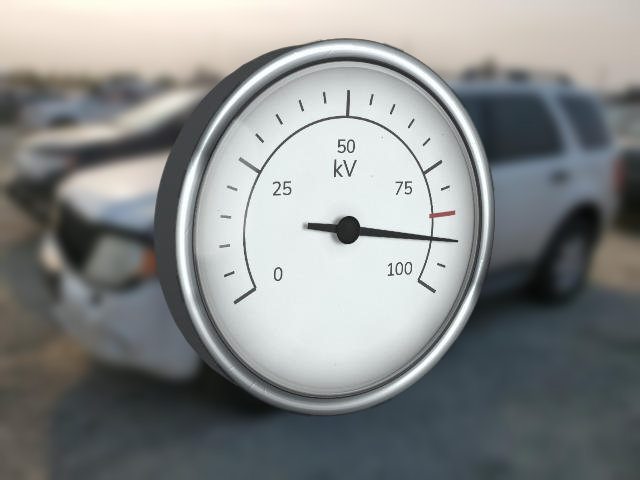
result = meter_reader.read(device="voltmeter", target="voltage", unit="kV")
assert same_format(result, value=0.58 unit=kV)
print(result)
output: value=90 unit=kV
